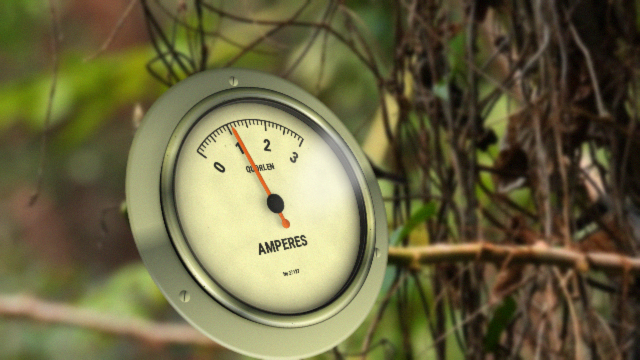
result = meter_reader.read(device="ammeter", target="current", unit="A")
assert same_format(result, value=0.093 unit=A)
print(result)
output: value=1 unit=A
